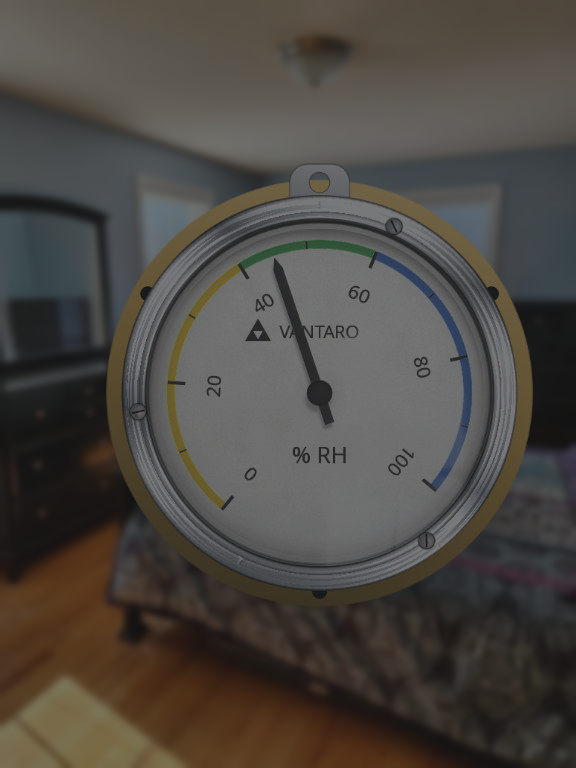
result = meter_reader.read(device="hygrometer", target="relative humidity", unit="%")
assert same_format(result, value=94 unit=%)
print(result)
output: value=45 unit=%
